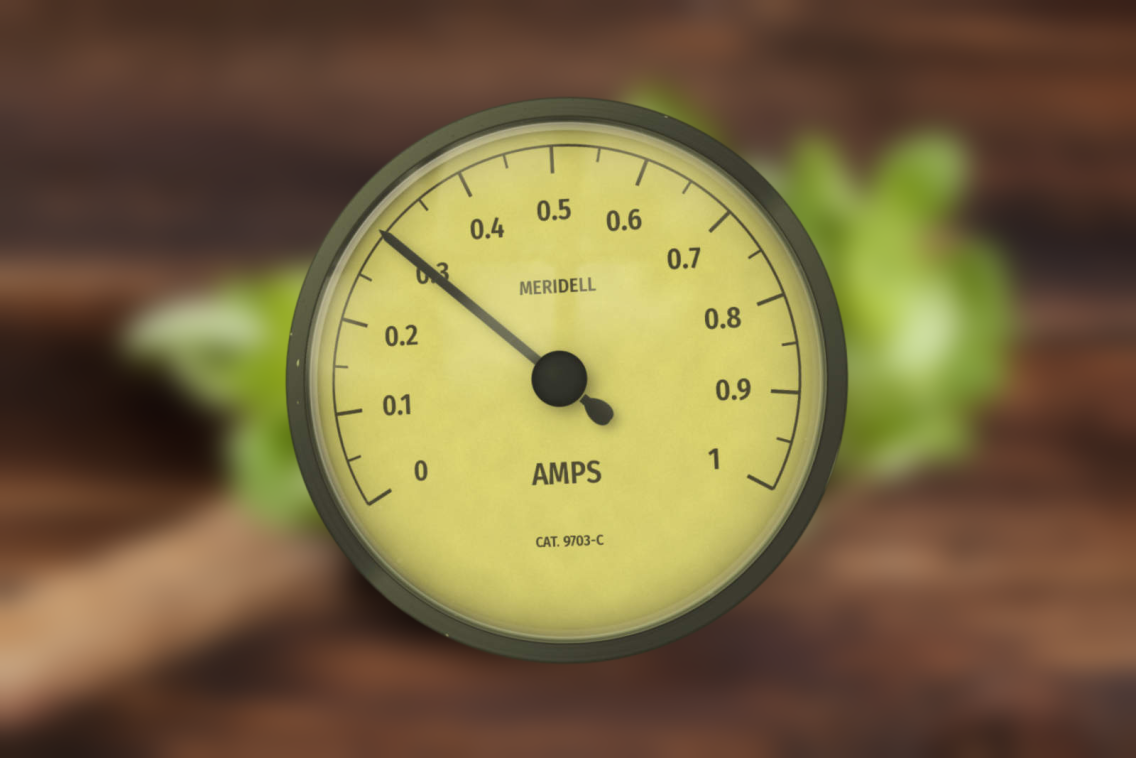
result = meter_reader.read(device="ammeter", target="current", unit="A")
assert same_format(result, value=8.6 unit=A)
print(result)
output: value=0.3 unit=A
